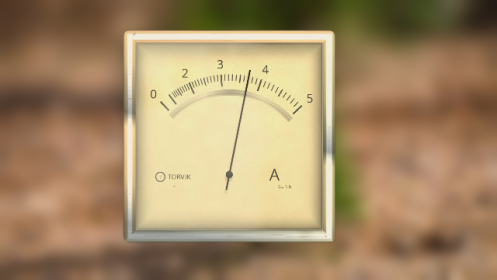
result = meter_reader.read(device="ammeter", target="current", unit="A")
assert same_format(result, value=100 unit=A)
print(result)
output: value=3.7 unit=A
